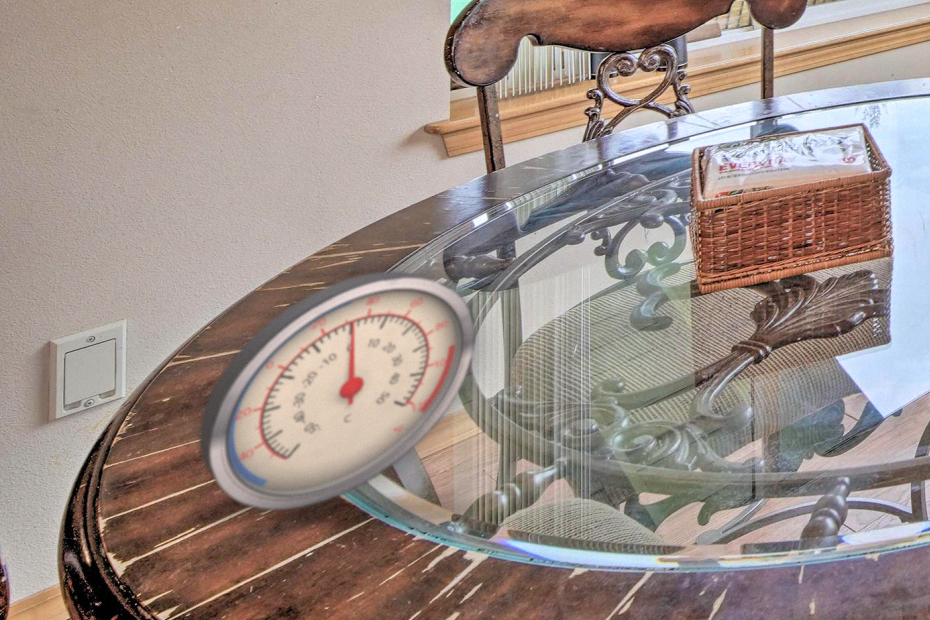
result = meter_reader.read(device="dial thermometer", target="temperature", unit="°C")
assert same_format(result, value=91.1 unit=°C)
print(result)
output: value=0 unit=°C
